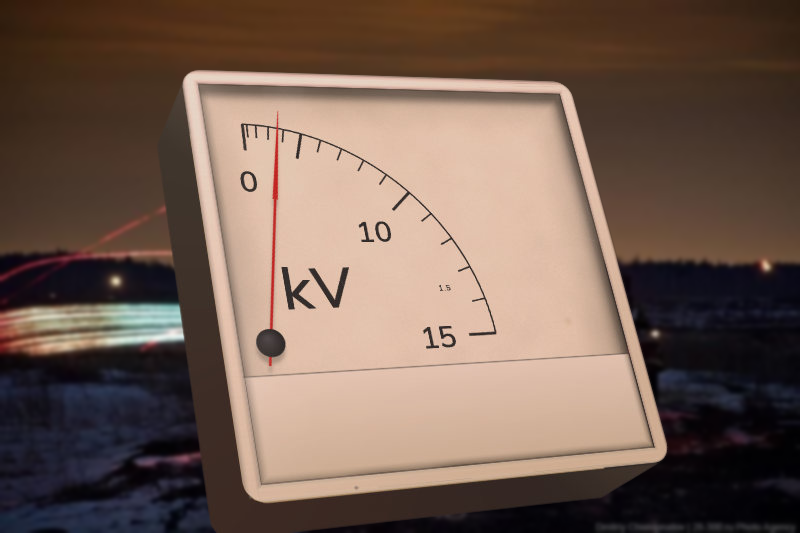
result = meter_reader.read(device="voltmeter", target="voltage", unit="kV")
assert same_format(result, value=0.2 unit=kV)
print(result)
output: value=3.5 unit=kV
